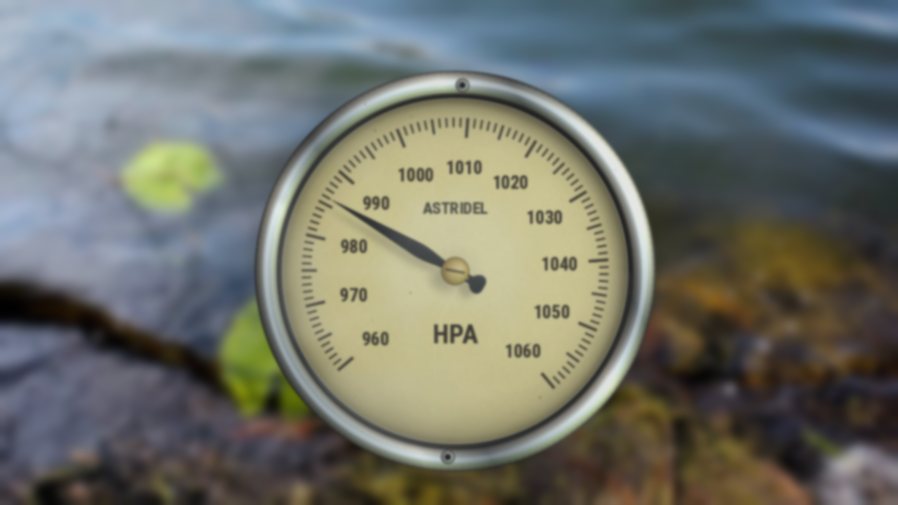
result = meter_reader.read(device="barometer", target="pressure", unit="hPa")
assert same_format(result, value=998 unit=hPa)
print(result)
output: value=986 unit=hPa
